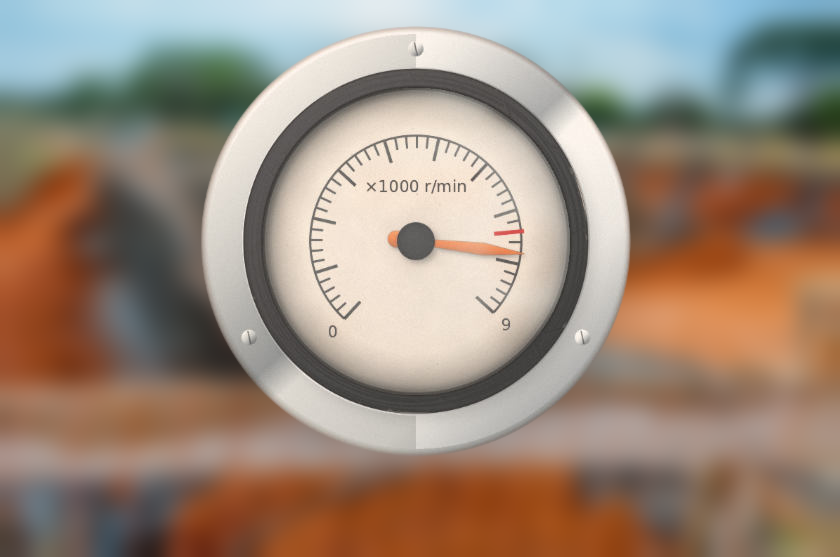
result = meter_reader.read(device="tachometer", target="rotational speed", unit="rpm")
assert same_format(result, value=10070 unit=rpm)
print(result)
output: value=7800 unit=rpm
